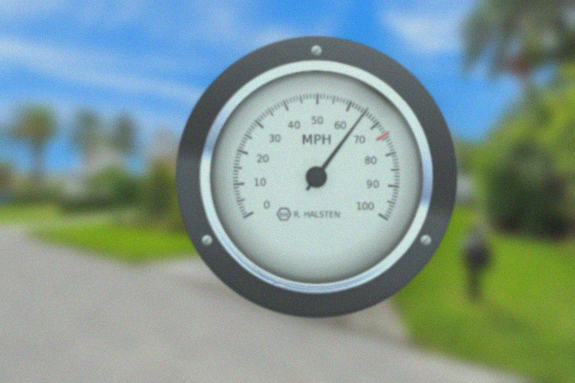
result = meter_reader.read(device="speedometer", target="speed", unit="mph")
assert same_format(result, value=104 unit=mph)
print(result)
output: value=65 unit=mph
